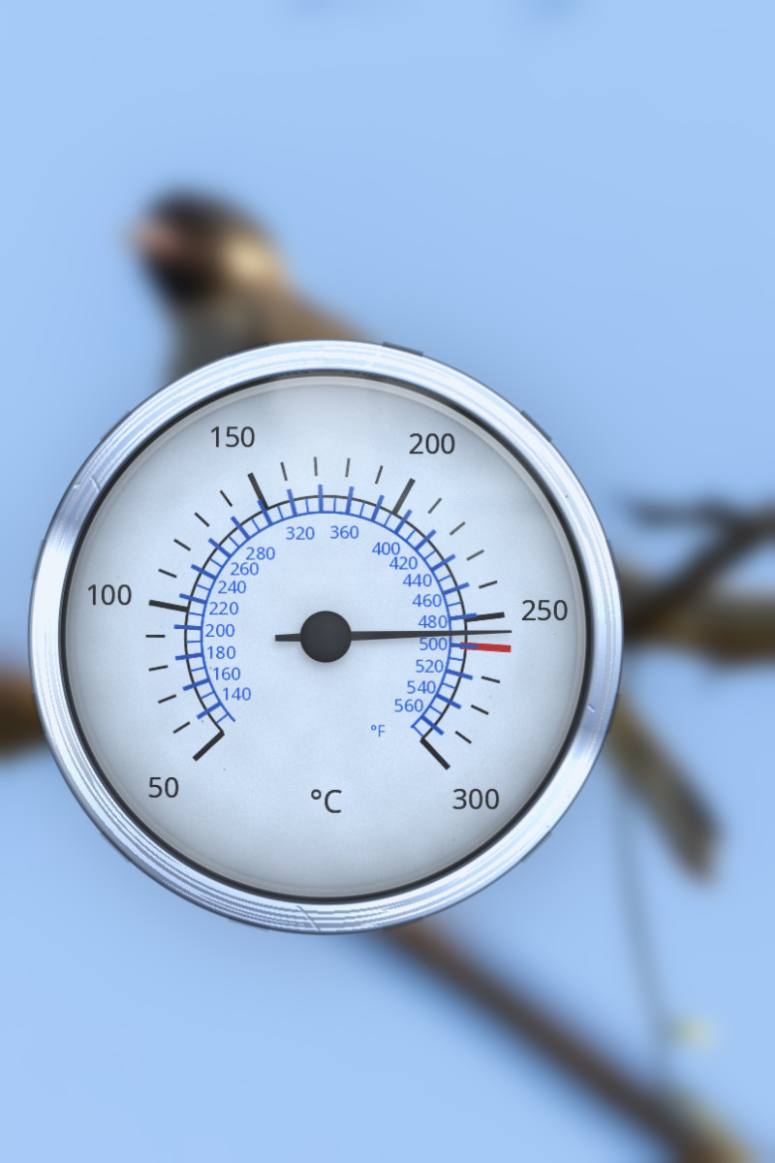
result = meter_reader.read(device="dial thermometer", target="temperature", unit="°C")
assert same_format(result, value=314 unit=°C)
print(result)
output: value=255 unit=°C
